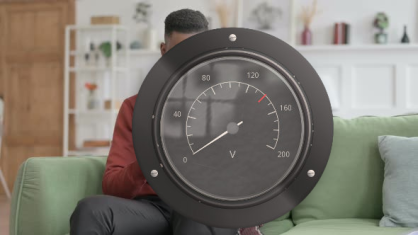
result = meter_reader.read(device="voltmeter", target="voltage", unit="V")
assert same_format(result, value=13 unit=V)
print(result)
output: value=0 unit=V
